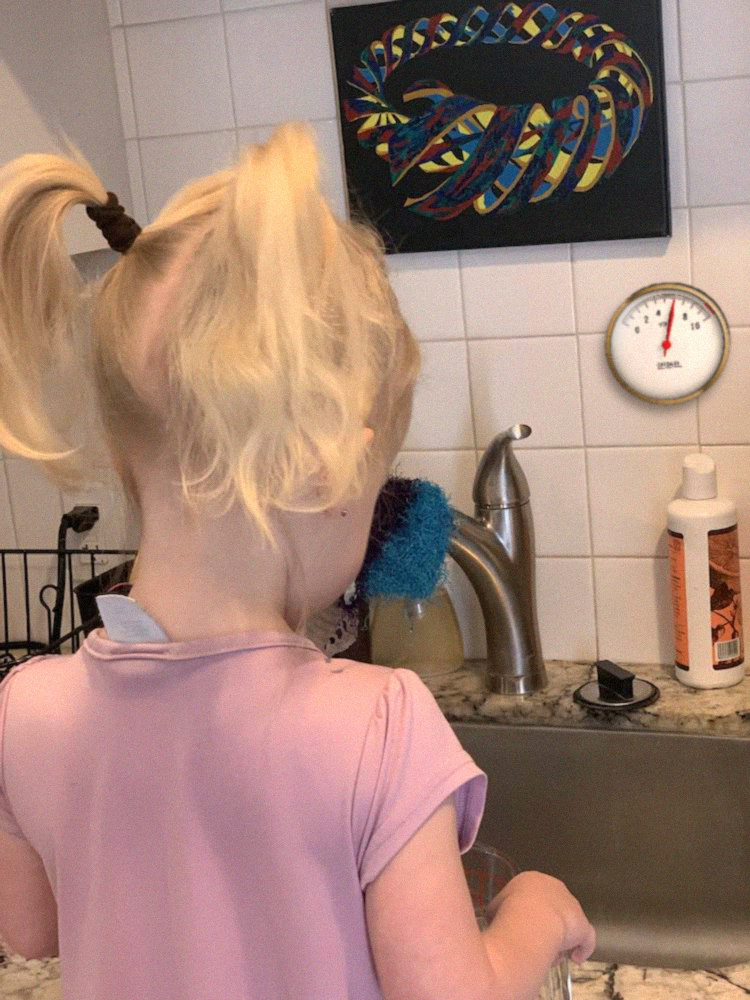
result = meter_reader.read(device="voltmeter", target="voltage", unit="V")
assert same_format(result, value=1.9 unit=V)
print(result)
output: value=6 unit=V
